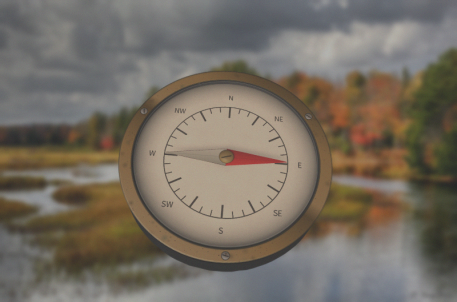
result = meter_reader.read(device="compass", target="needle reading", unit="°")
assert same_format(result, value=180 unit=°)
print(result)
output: value=90 unit=°
